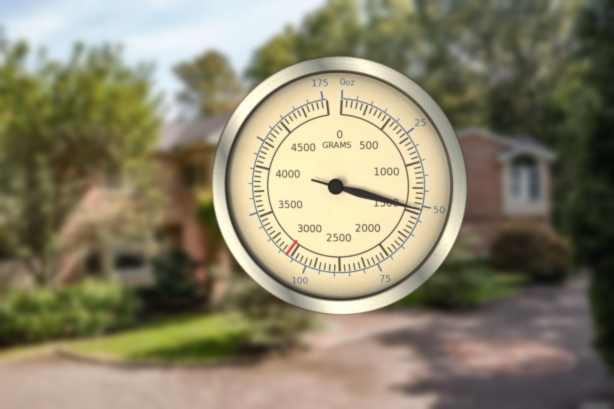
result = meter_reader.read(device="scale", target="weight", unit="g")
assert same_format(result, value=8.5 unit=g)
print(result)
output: value=1450 unit=g
